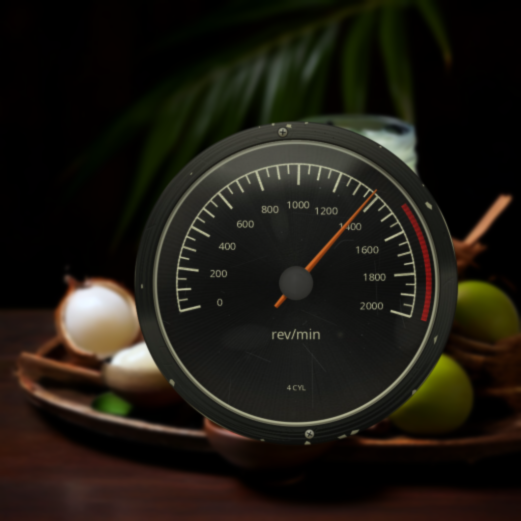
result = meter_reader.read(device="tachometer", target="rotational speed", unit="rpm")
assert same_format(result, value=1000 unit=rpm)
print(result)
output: value=1375 unit=rpm
